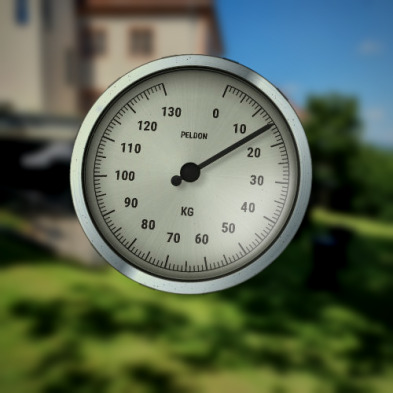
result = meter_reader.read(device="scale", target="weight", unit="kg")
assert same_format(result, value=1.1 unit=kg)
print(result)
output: value=15 unit=kg
